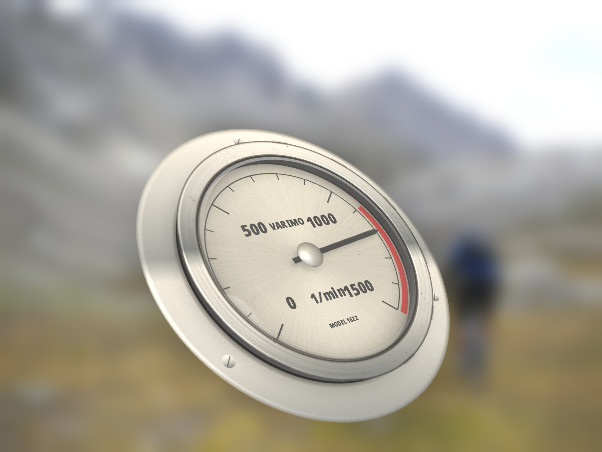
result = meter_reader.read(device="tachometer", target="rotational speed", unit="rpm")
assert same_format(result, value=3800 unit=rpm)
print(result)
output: value=1200 unit=rpm
